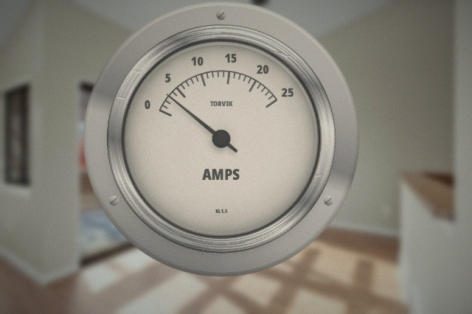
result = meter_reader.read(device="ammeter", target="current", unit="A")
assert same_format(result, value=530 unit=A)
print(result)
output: value=3 unit=A
